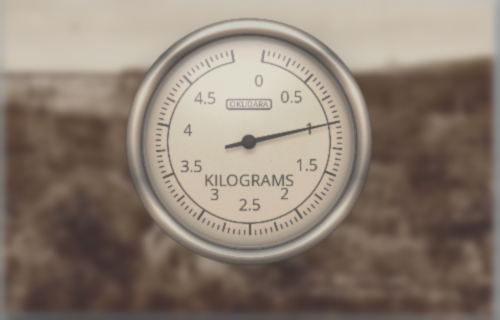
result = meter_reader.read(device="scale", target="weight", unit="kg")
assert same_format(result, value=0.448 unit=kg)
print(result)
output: value=1 unit=kg
